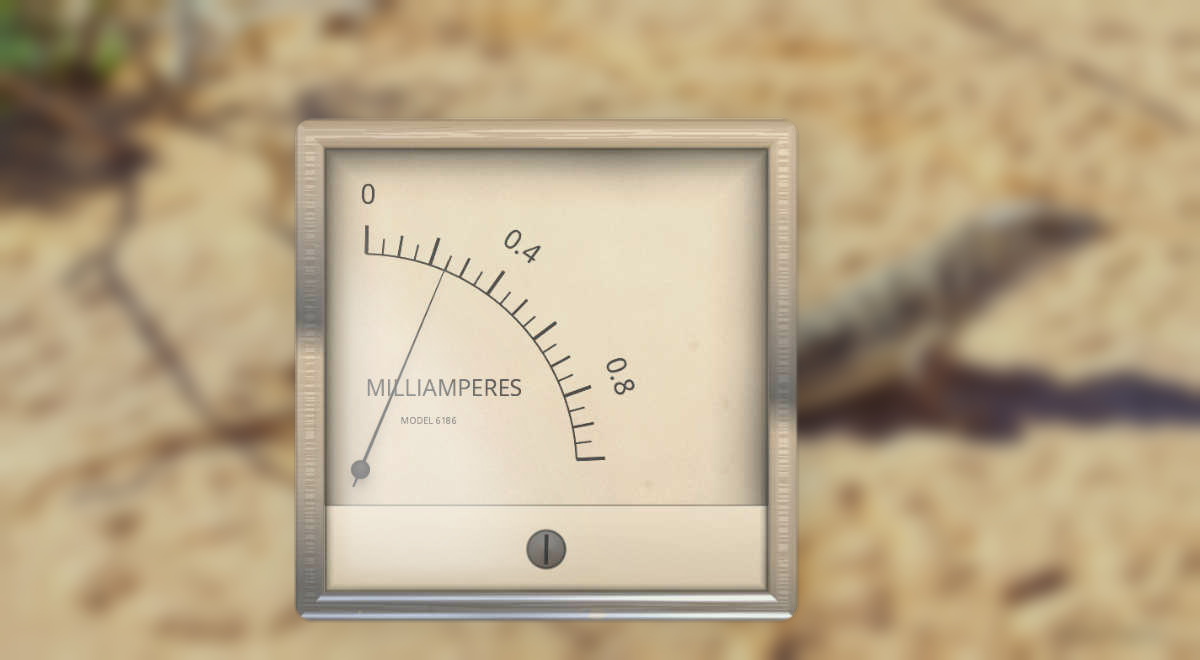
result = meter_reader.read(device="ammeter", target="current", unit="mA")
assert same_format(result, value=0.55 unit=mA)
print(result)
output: value=0.25 unit=mA
